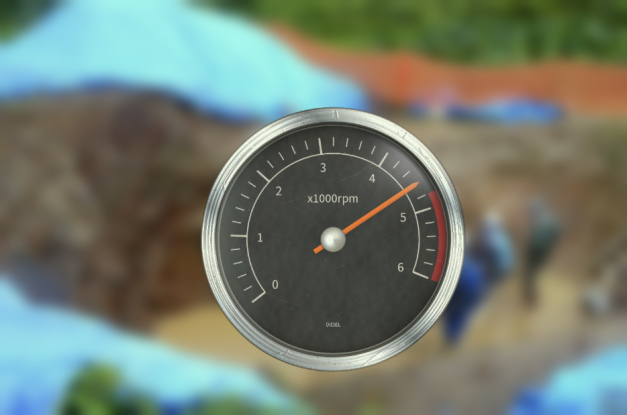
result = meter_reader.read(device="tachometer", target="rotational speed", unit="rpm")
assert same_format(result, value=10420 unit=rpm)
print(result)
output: value=4600 unit=rpm
